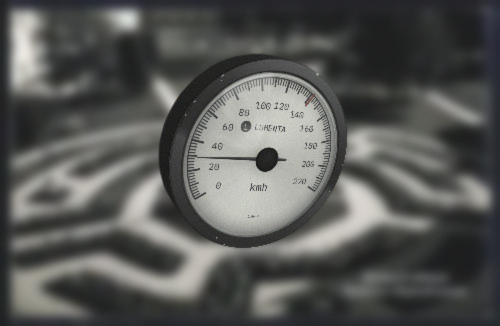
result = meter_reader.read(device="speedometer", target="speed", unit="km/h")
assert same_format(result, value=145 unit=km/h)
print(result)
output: value=30 unit=km/h
